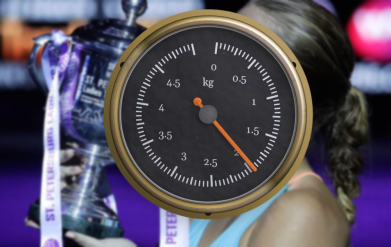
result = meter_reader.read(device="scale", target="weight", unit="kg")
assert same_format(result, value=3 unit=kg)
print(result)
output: value=1.95 unit=kg
